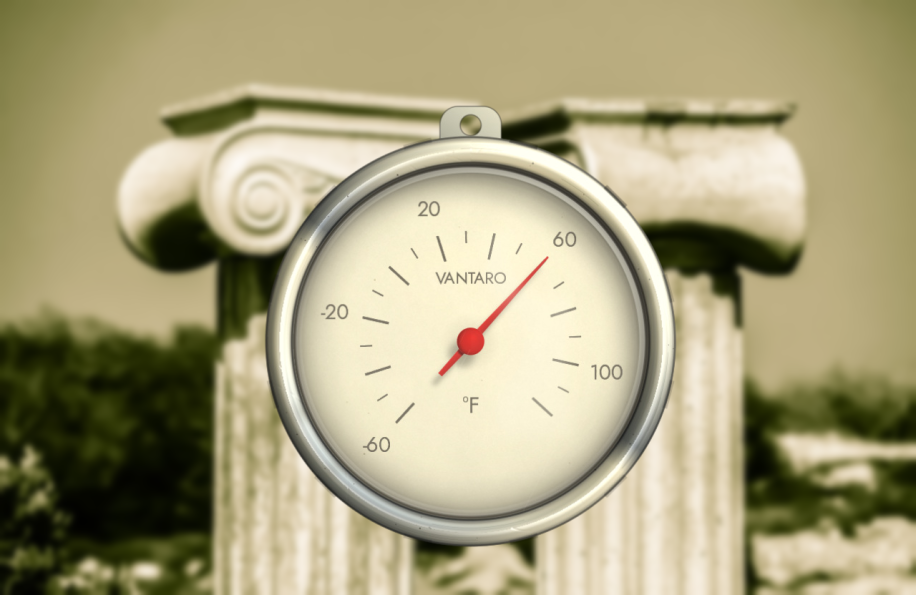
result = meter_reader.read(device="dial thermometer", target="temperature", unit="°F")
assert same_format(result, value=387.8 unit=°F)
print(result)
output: value=60 unit=°F
